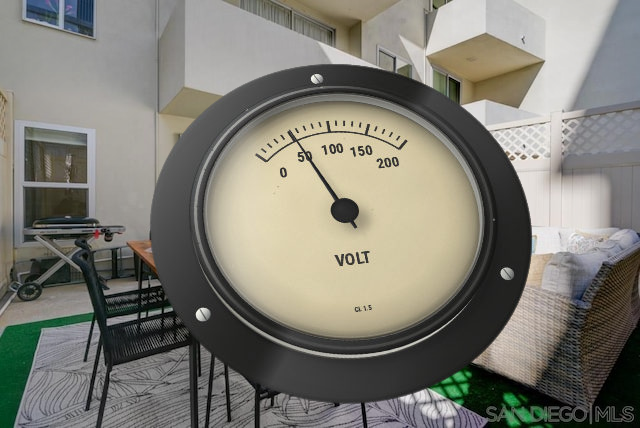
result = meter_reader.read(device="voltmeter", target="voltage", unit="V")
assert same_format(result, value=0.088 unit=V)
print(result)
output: value=50 unit=V
